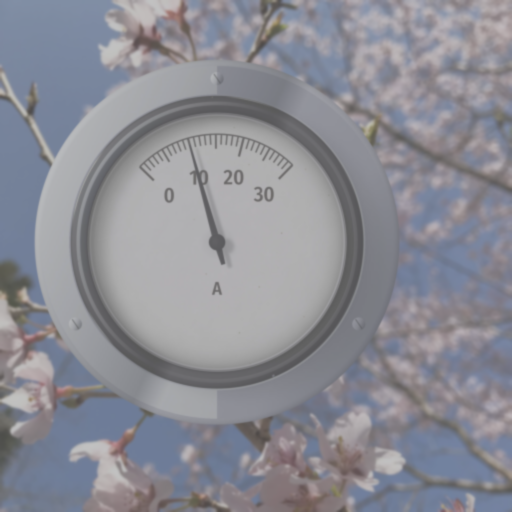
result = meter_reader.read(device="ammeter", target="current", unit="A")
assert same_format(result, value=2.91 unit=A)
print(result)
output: value=10 unit=A
